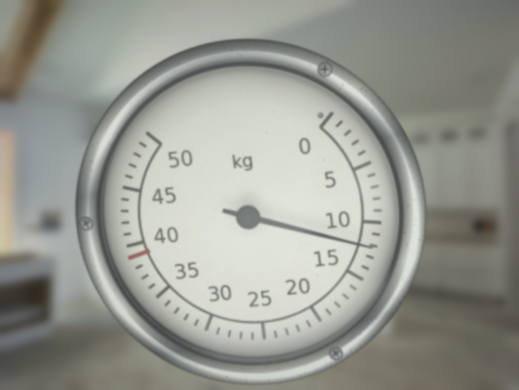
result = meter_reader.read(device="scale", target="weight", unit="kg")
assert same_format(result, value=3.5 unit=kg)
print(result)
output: value=12 unit=kg
